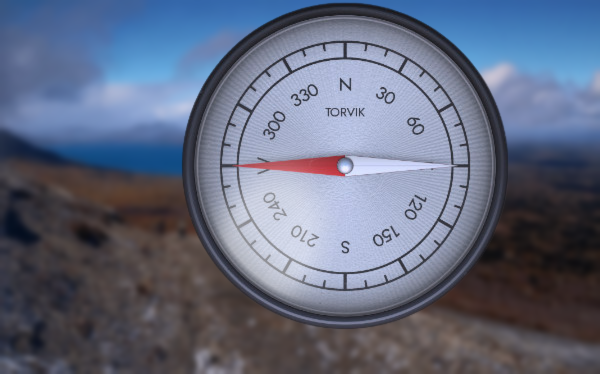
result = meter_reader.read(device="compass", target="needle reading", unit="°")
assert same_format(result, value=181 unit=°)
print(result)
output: value=270 unit=°
